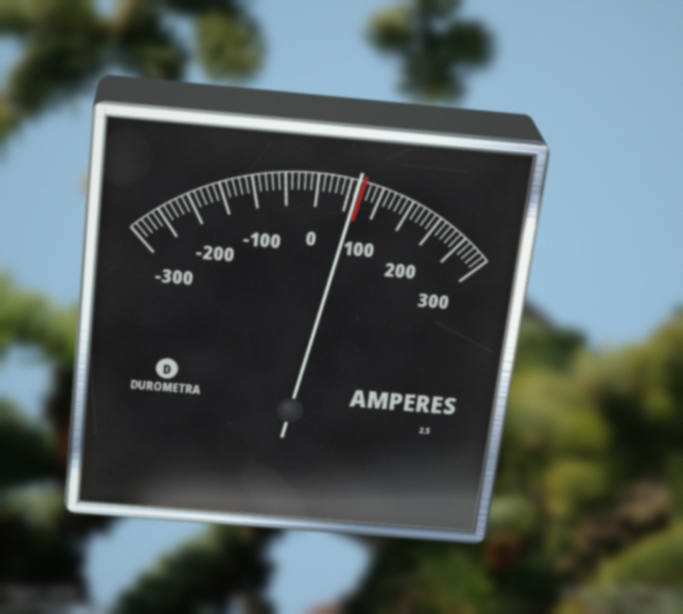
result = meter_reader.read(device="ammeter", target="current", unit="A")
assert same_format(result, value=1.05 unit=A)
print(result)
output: value=60 unit=A
